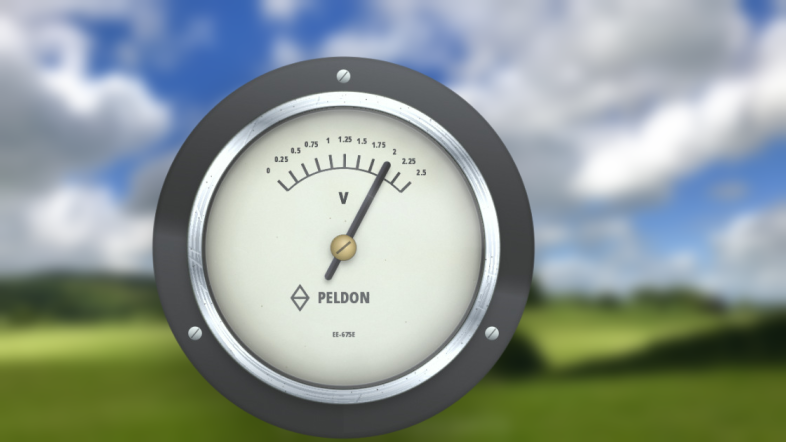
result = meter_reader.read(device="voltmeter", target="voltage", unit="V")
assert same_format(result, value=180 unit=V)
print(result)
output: value=2 unit=V
